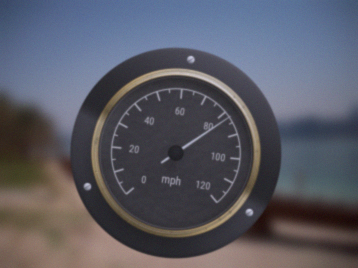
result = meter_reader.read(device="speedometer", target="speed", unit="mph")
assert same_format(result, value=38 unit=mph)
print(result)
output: value=82.5 unit=mph
